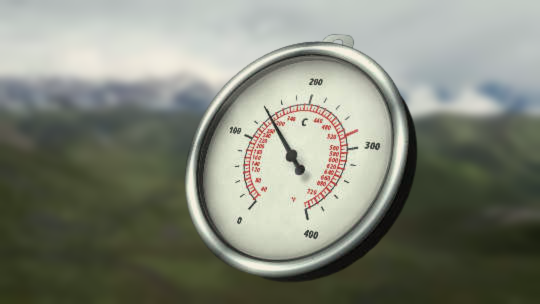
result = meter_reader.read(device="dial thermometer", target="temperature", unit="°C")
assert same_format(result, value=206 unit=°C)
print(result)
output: value=140 unit=°C
